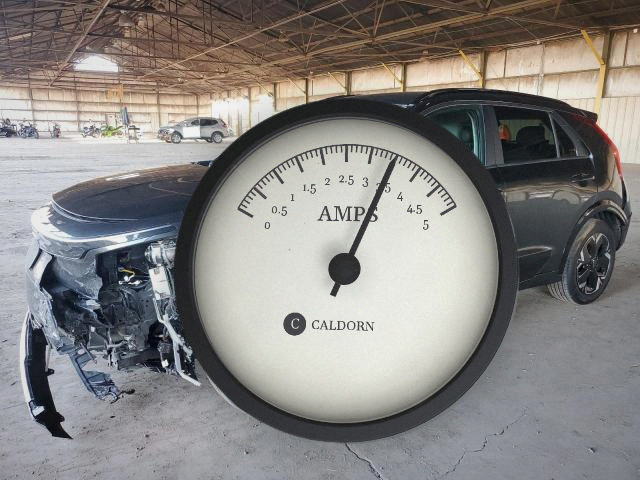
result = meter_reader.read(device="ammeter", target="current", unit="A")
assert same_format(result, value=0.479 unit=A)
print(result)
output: value=3.5 unit=A
